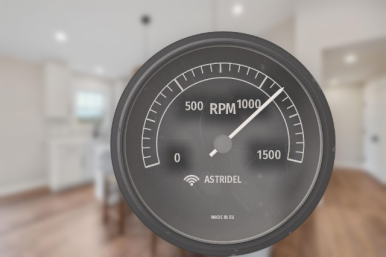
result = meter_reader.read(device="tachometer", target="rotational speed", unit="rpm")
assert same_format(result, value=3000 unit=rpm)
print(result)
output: value=1100 unit=rpm
